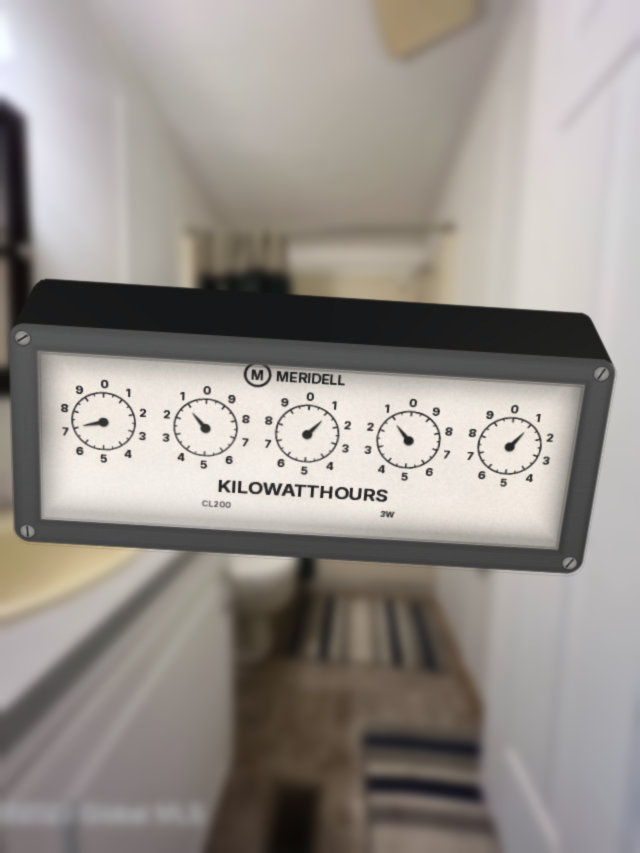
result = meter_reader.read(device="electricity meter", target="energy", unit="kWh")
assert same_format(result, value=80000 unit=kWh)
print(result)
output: value=71111 unit=kWh
